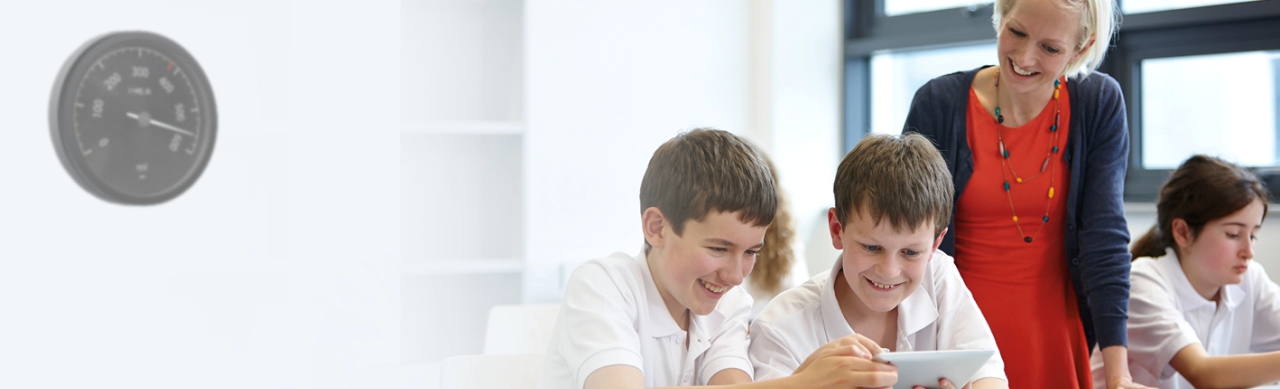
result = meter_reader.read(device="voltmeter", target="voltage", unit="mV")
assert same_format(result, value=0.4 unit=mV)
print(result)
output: value=560 unit=mV
